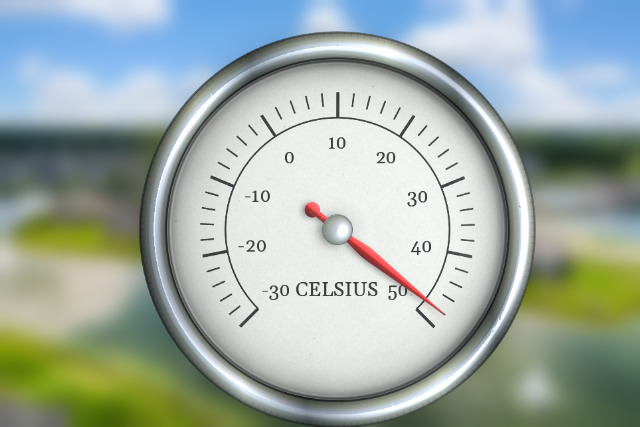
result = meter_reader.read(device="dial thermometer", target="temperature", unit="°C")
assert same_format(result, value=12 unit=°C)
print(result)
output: value=48 unit=°C
